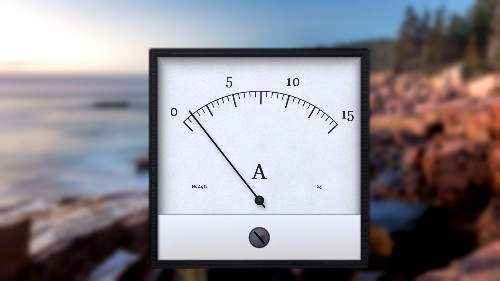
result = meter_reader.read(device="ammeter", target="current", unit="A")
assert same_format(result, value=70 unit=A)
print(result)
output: value=1 unit=A
